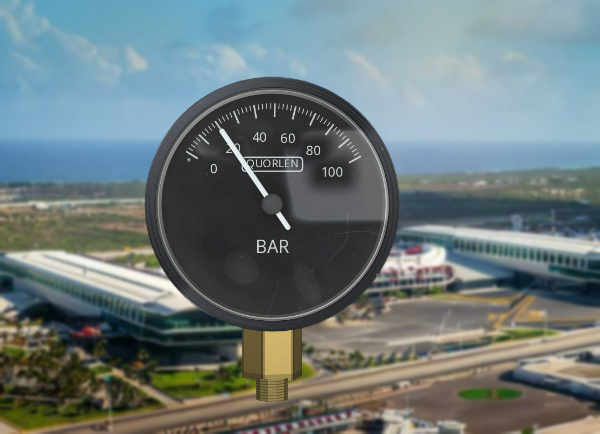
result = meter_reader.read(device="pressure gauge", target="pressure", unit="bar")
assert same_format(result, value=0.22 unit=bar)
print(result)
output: value=20 unit=bar
